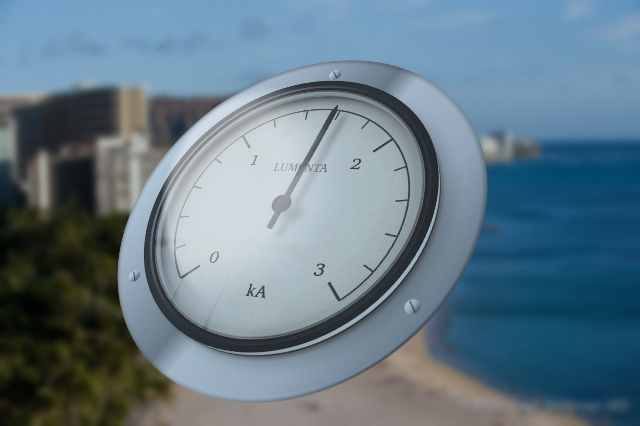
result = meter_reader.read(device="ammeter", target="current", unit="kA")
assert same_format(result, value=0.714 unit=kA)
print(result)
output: value=1.6 unit=kA
